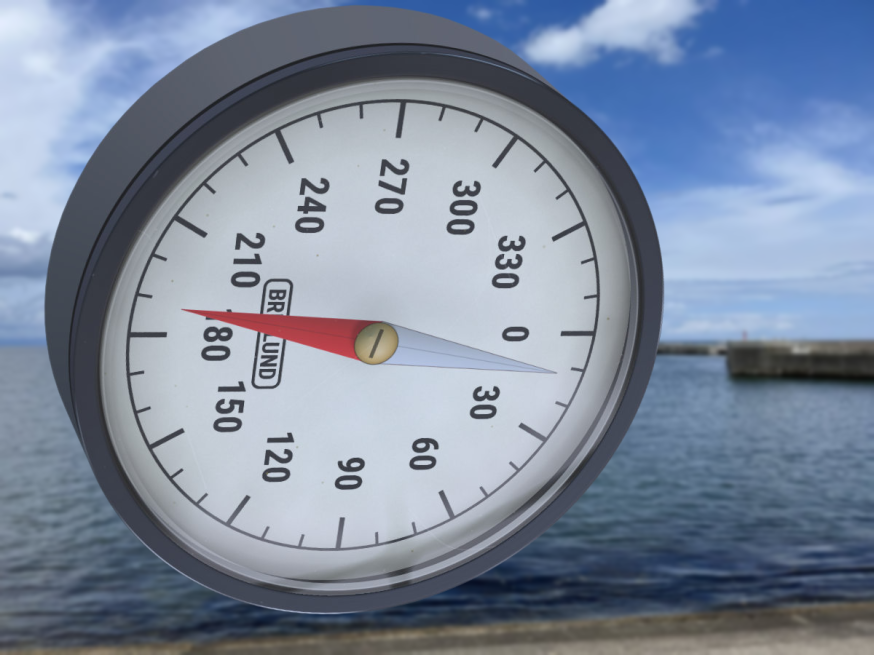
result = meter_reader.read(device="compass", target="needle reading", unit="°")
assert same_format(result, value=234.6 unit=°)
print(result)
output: value=190 unit=°
